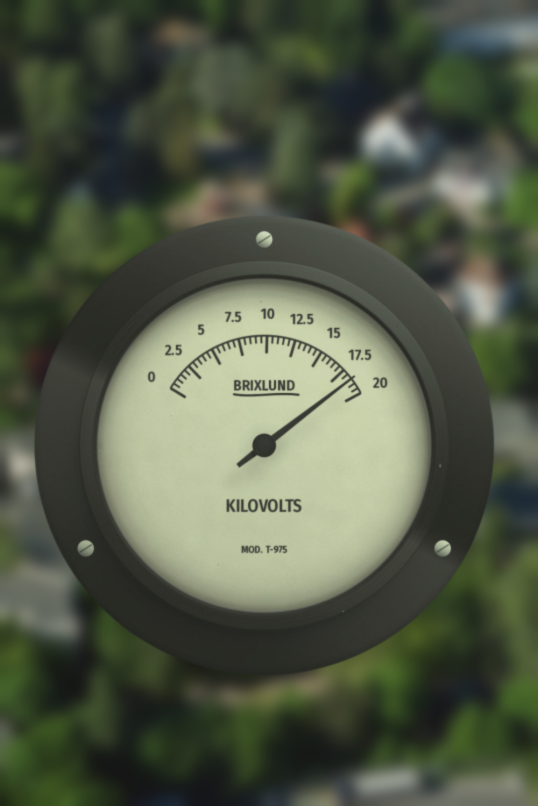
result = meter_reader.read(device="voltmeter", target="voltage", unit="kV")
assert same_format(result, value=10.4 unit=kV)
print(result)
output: value=18.5 unit=kV
